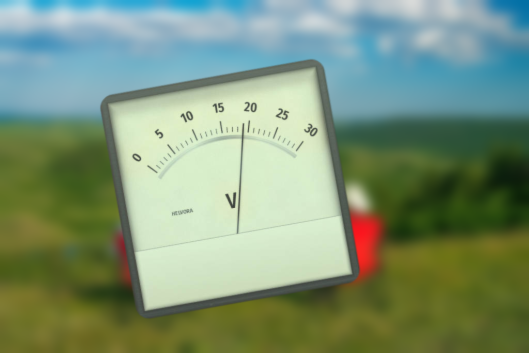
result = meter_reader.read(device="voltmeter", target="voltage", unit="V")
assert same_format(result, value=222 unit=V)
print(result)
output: value=19 unit=V
